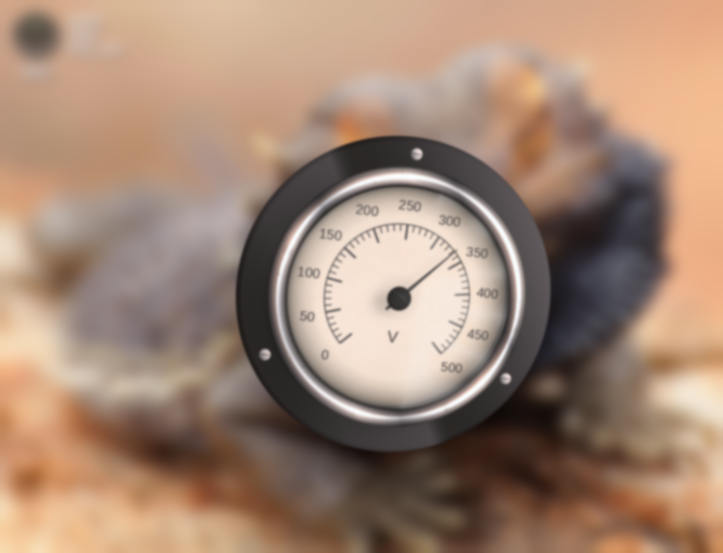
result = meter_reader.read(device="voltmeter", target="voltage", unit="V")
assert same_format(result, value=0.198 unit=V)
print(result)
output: value=330 unit=V
